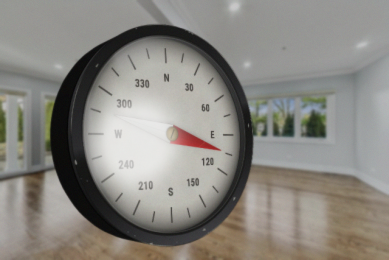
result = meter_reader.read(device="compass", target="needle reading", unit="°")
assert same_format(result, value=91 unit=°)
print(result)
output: value=105 unit=°
